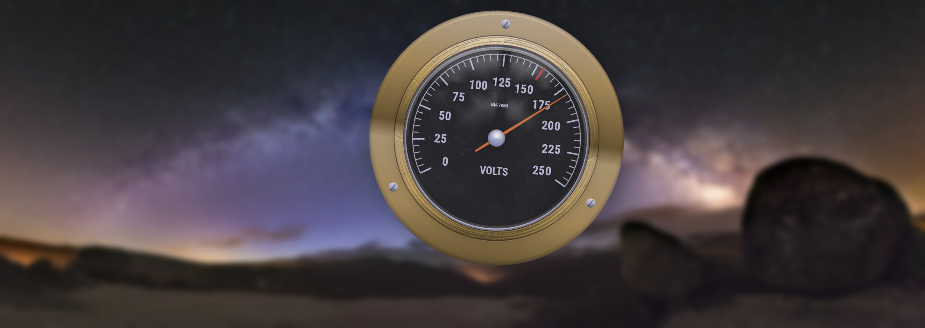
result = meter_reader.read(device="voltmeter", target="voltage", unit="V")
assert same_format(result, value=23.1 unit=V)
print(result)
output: value=180 unit=V
